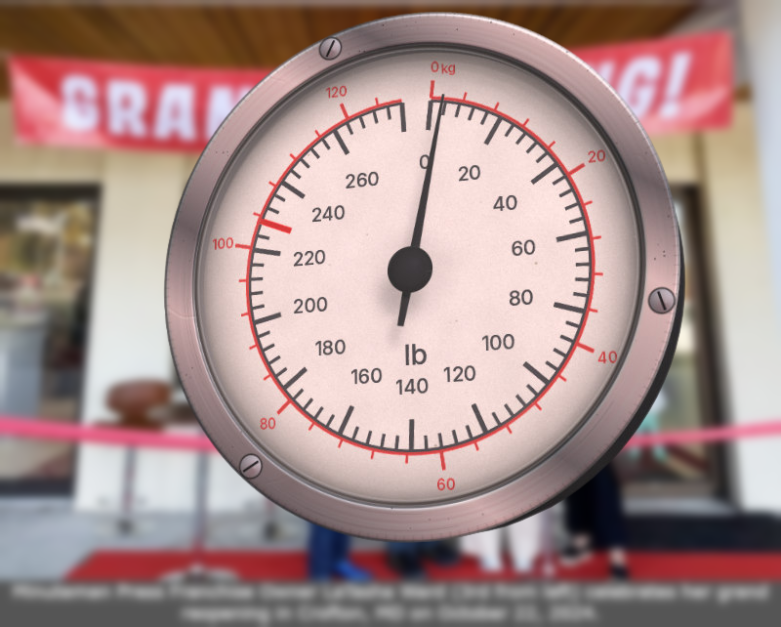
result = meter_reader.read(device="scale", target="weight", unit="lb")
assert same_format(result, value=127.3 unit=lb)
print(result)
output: value=4 unit=lb
